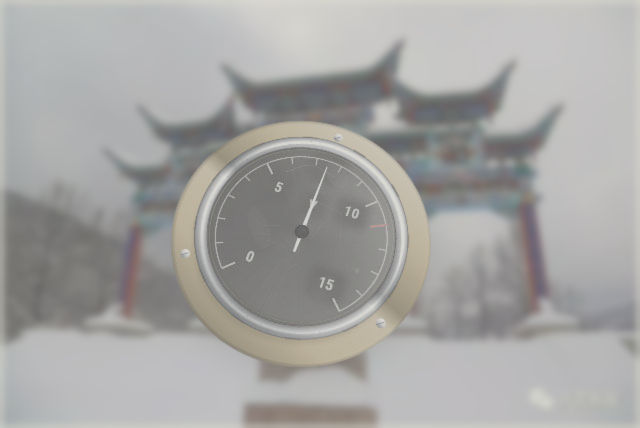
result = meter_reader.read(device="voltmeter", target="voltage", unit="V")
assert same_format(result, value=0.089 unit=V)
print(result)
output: value=7.5 unit=V
